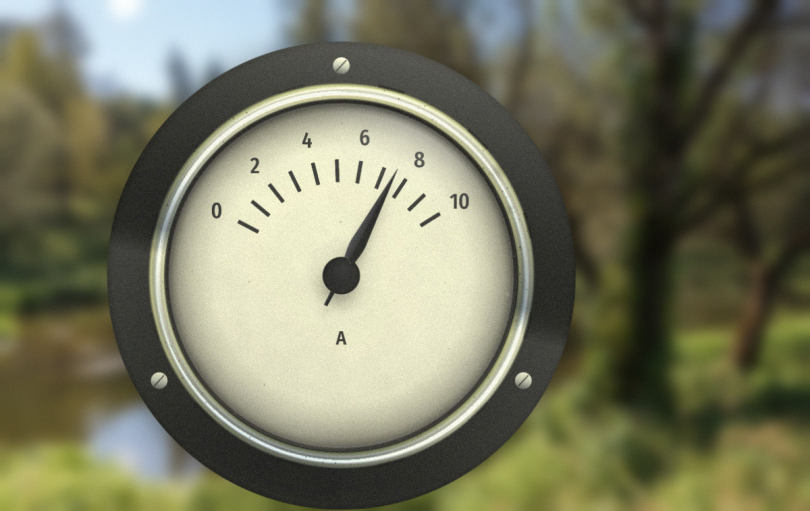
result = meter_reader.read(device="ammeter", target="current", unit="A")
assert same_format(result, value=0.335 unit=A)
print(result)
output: value=7.5 unit=A
